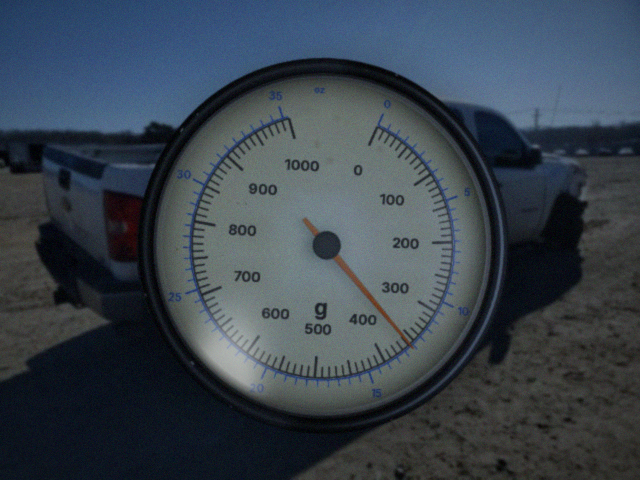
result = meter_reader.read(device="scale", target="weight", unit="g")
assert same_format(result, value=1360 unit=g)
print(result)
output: value=360 unit=g
